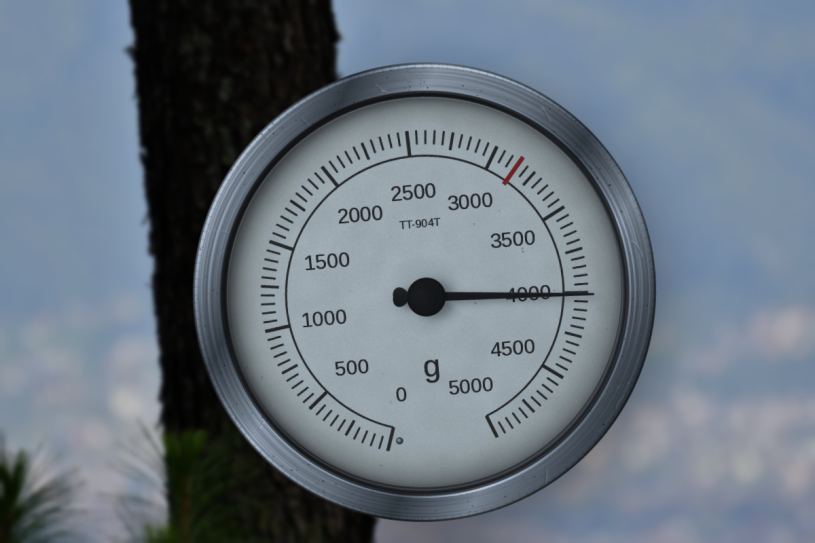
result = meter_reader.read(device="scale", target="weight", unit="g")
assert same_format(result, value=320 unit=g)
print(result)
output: value=4000 unit=g
